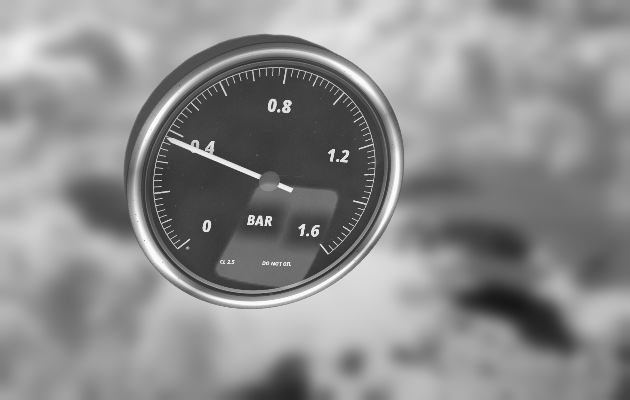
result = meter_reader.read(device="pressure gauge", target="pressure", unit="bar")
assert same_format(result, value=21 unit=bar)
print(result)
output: value=0.38 unit=bar
